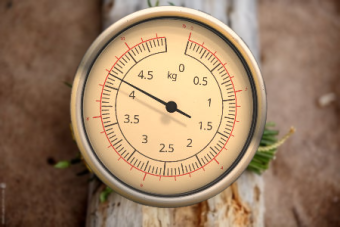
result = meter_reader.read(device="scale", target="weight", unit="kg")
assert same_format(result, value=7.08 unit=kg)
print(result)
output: value=4.15 unit=kg
